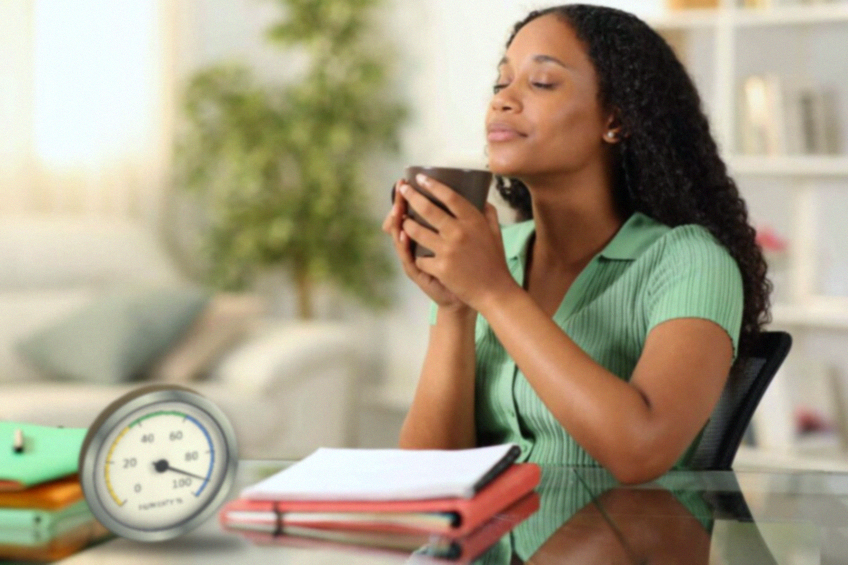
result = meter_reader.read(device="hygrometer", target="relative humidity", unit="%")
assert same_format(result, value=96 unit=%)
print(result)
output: value=92 unit=%
